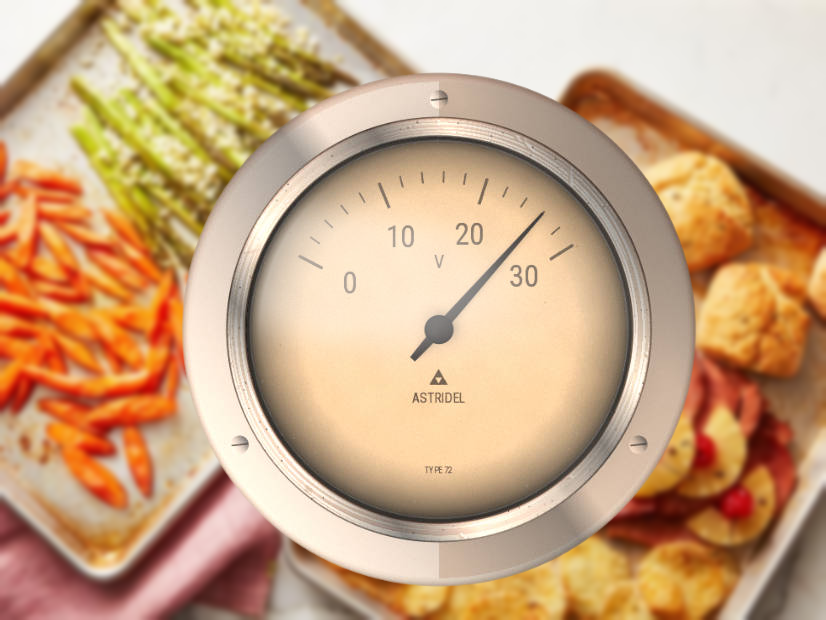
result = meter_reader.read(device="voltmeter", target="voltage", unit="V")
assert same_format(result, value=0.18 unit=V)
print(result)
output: value=26 unit=V
